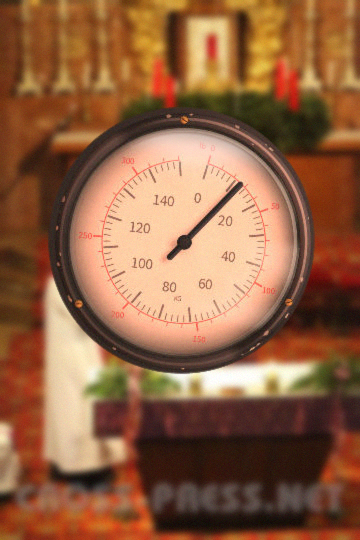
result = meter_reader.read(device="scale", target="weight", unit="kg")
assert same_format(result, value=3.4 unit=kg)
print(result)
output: value=12 unit=kg
